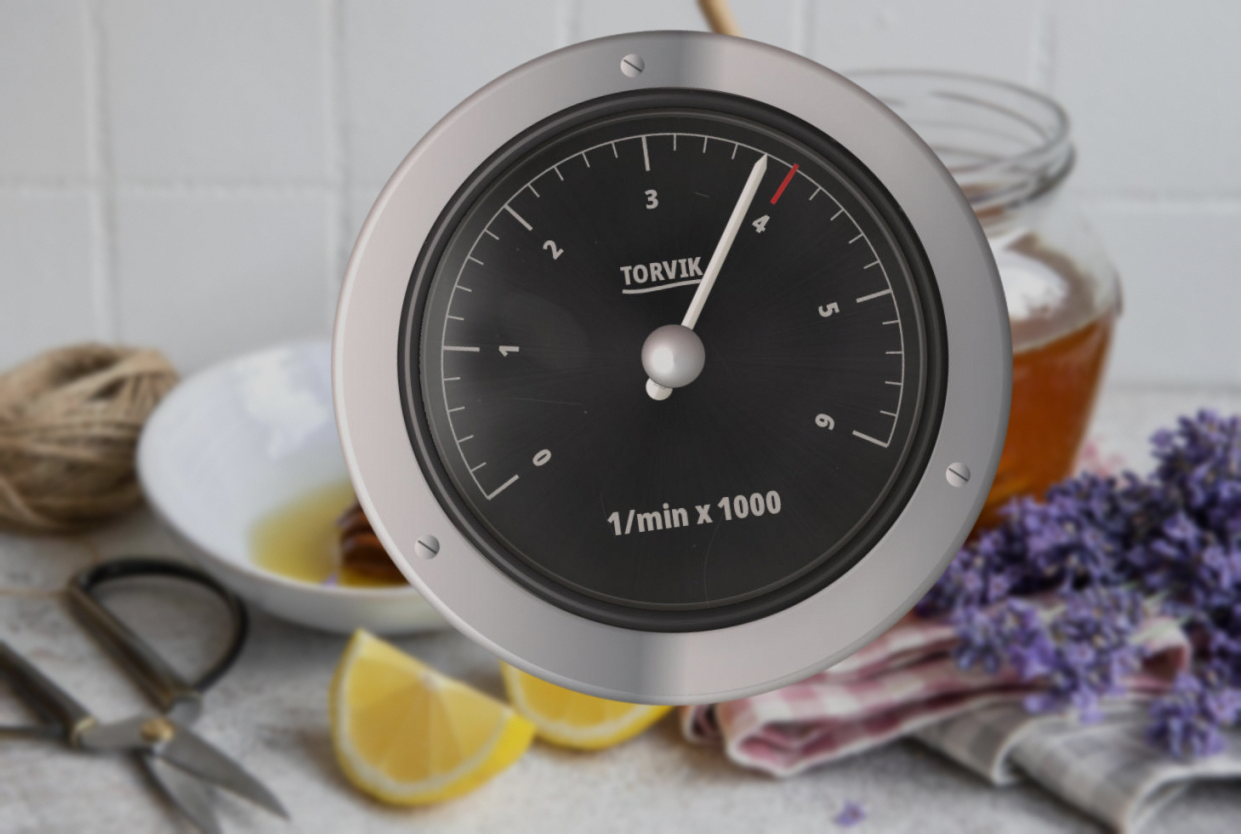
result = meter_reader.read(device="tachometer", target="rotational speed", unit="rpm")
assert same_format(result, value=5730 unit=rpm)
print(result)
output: value=3800 unit=rpm
